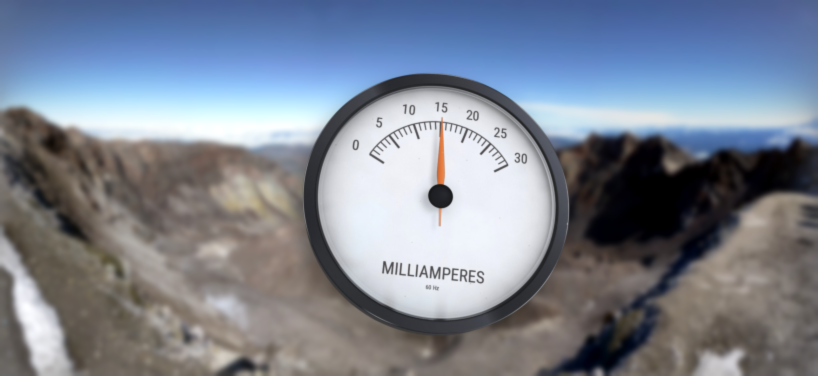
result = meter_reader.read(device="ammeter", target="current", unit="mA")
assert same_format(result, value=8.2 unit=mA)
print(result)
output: value=15 unit=mA
